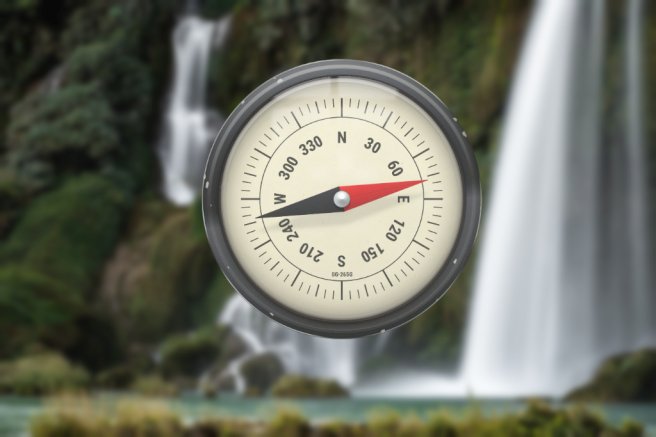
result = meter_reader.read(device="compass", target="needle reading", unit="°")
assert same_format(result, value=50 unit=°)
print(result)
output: value=77.5 unit=°
